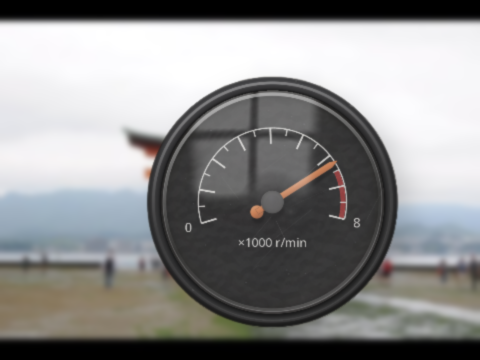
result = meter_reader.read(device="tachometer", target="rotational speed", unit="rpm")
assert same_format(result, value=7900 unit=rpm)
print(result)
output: value=6250 unit=rpm
